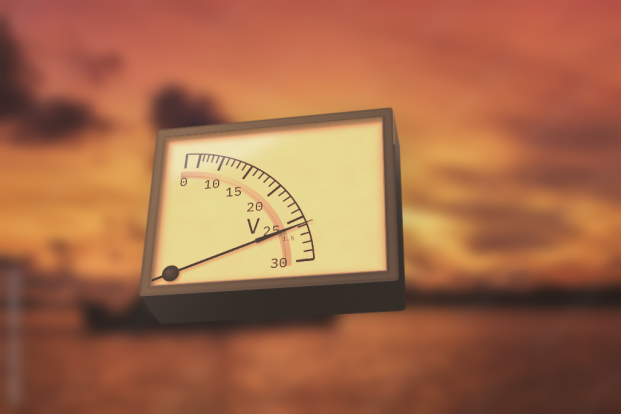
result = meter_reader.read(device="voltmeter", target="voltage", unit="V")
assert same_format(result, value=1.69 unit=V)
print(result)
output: value=26 unit=V
